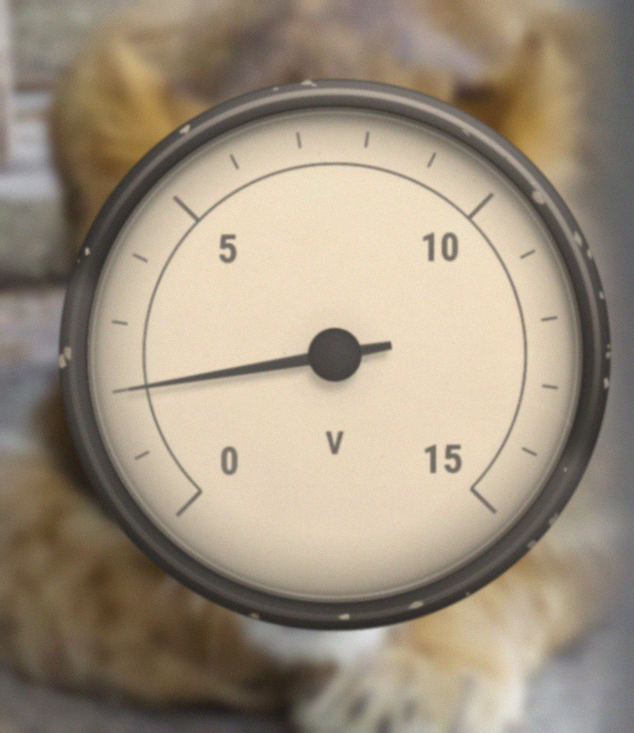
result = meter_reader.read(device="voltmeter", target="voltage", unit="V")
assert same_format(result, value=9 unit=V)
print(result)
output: value=2 unit=V
